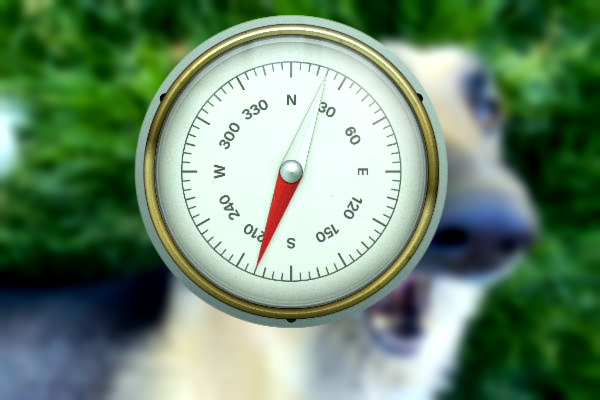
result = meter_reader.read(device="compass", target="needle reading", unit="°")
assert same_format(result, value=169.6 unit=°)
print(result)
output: value=200 unit=°
